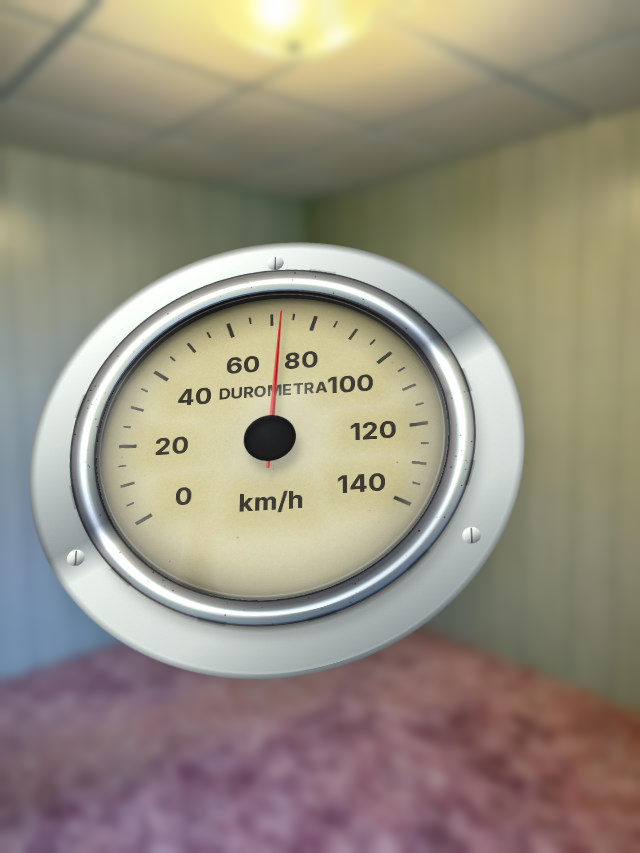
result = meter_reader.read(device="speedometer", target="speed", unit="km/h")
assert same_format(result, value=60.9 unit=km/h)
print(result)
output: value=72.5 unit=km/h
